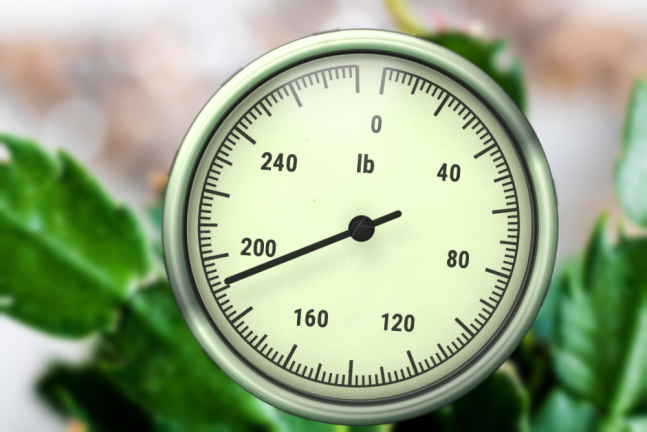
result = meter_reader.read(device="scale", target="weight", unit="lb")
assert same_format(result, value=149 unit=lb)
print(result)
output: value=192 unit=lb
